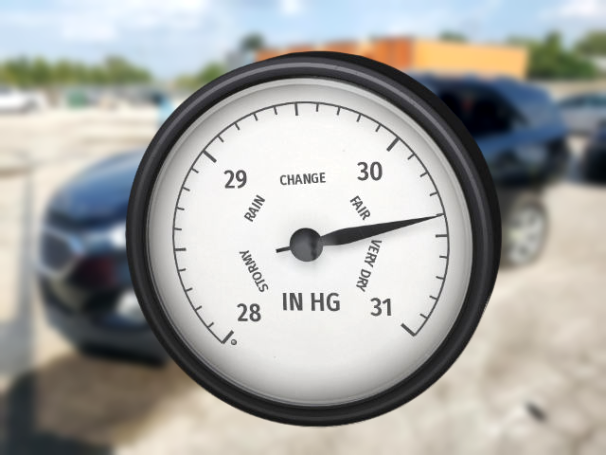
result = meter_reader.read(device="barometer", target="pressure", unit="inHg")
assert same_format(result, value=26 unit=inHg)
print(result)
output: value=30.4 unit=inHg
